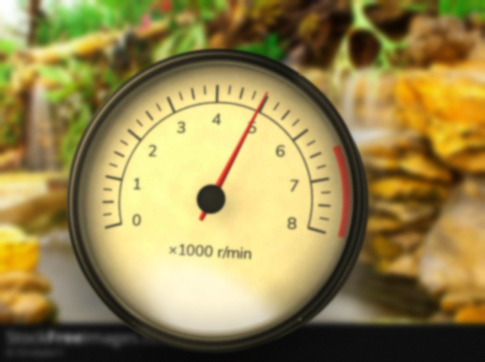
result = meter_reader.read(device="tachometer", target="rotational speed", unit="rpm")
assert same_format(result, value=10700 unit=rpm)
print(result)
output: value=5000 unit=rpm
